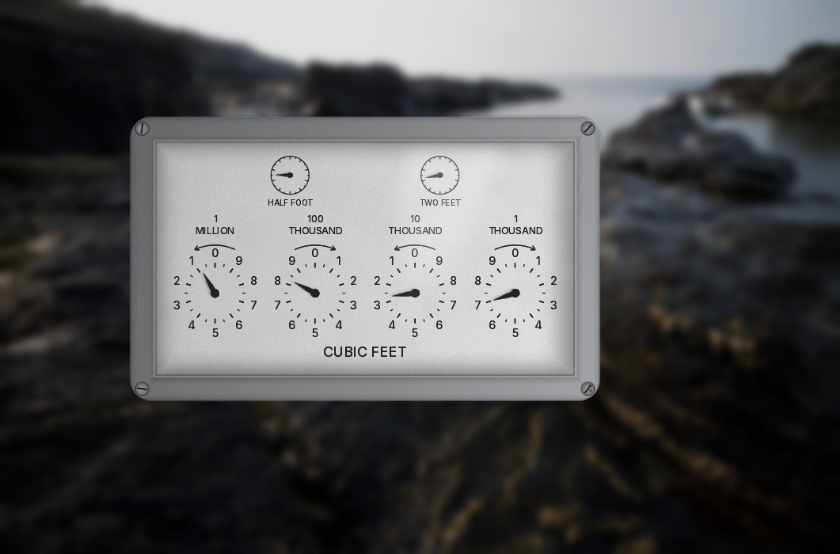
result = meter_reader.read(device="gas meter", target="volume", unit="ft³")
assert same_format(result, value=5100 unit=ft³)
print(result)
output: value=82700 unit=ft³
